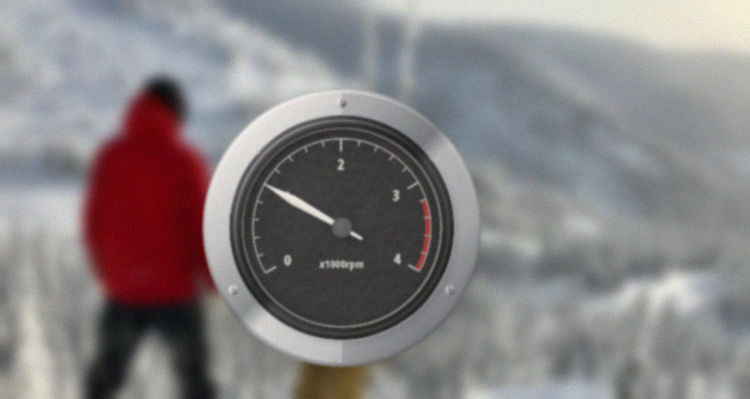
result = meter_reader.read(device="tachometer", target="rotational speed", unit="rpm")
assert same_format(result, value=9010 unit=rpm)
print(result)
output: value=1000 unit=rpm
